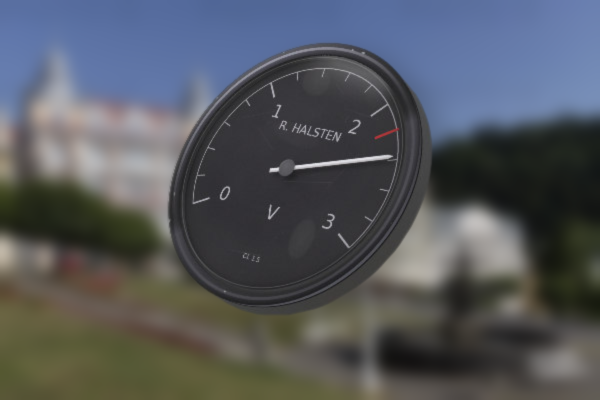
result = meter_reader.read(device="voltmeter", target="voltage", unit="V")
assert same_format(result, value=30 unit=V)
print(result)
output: value=2.4 unit=V
